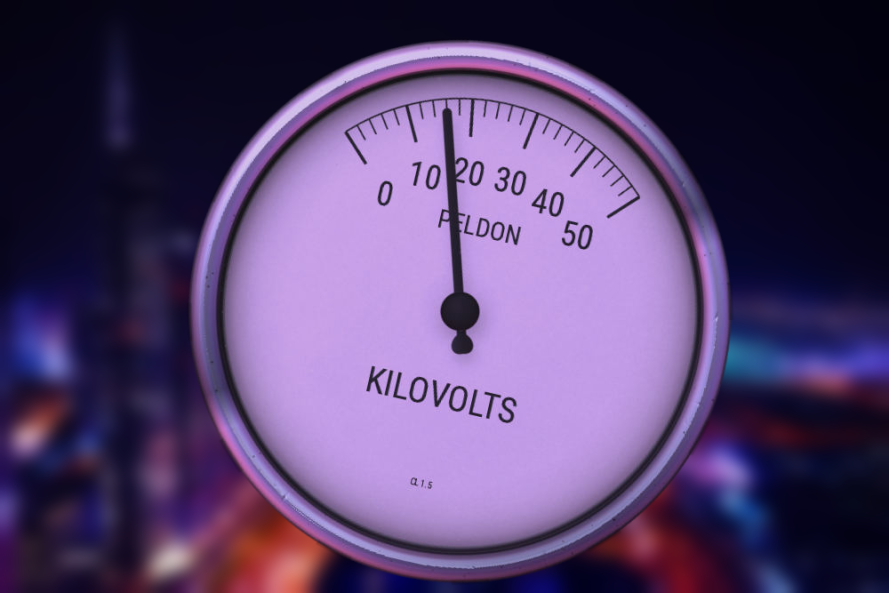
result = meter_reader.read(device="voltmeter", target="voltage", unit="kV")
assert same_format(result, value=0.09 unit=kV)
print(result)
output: value=16 unit=kV
